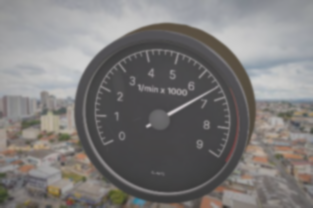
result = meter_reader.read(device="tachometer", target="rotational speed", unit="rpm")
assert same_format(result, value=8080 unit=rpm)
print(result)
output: value=6600 unit=rpm
